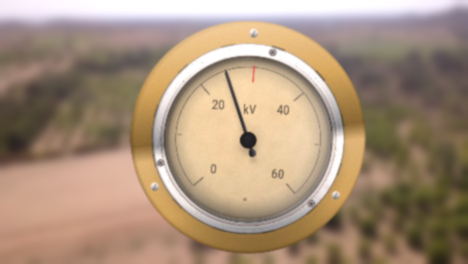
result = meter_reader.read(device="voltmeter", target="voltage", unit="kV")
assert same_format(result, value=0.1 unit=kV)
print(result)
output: value=25 unit=kV
